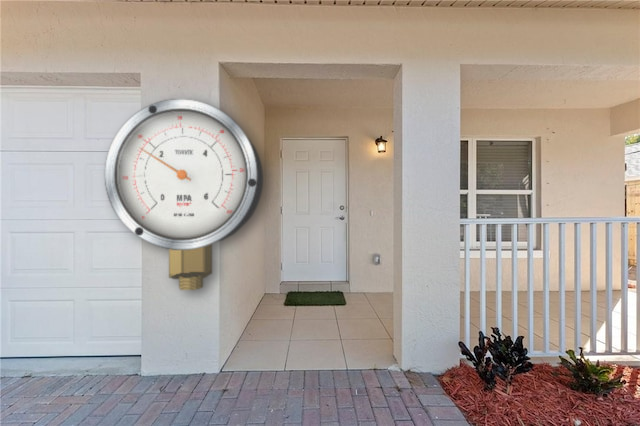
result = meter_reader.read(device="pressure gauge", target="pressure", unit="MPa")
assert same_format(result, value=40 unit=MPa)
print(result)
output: value=1.75 unit=MPa
